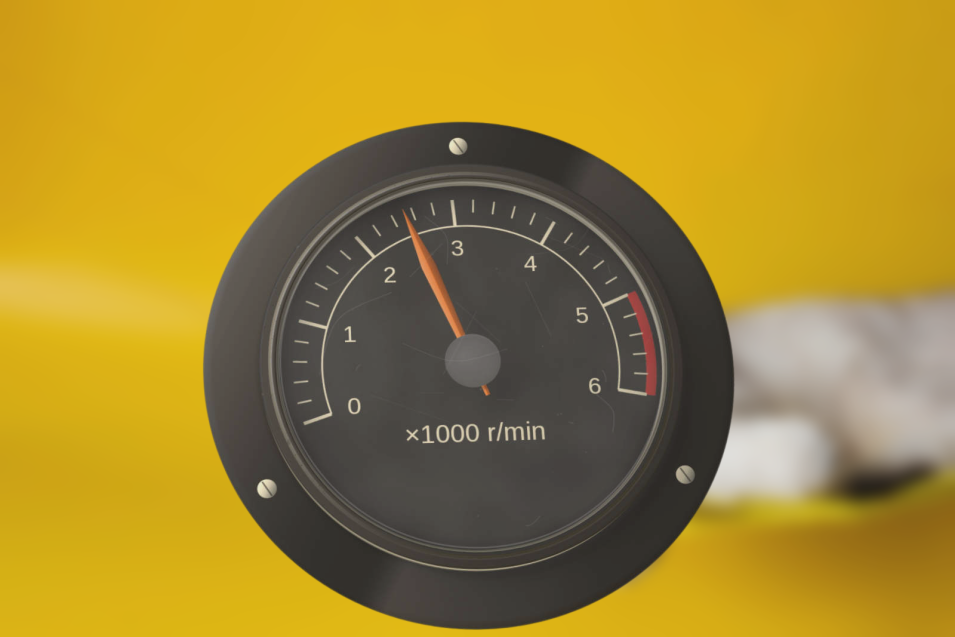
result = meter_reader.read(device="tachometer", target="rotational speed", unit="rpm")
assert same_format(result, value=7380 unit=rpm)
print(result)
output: value=2500 unit=rpm
